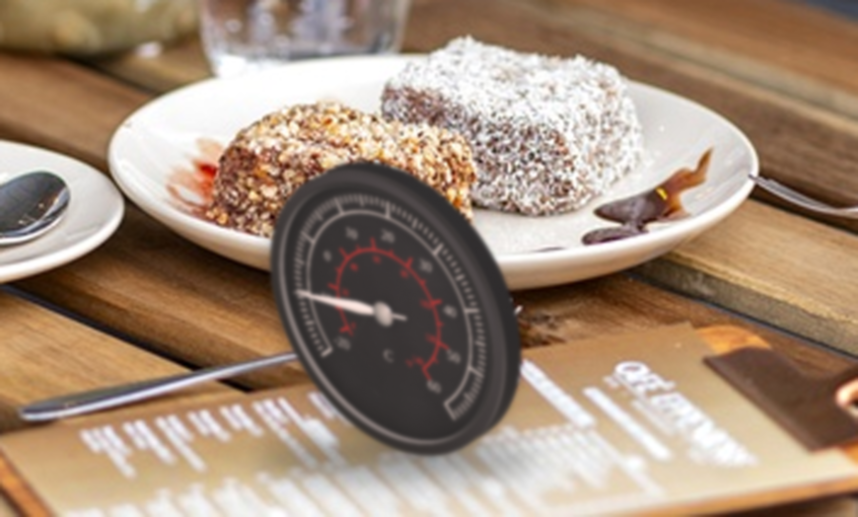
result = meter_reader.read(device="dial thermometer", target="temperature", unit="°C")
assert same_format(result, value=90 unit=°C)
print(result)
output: value=-10 unit=°C
